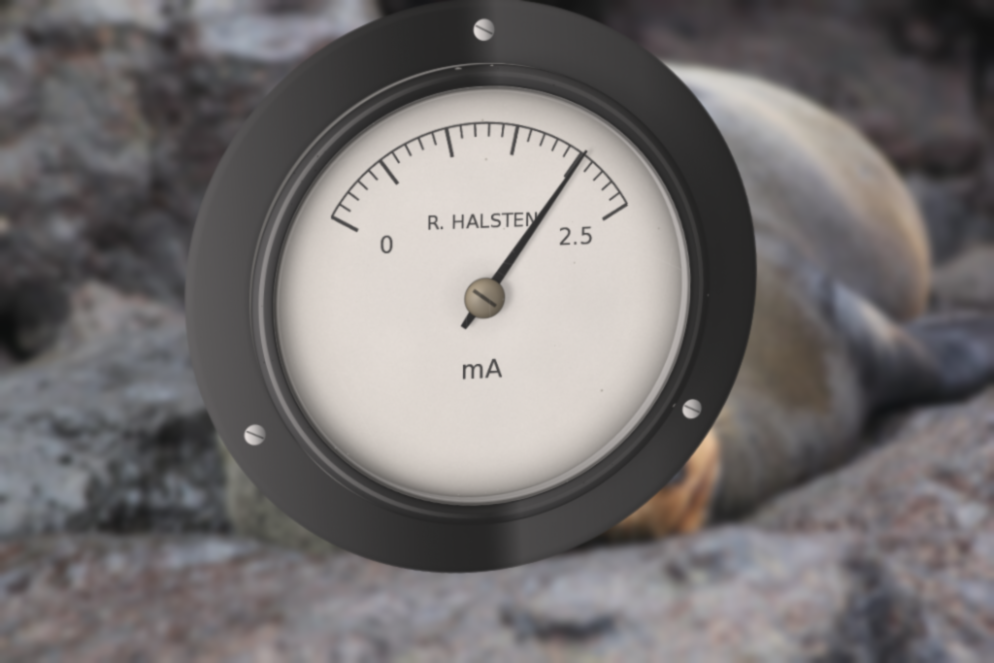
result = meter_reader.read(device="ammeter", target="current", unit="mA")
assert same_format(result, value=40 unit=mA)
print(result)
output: value=2 unit=mA
